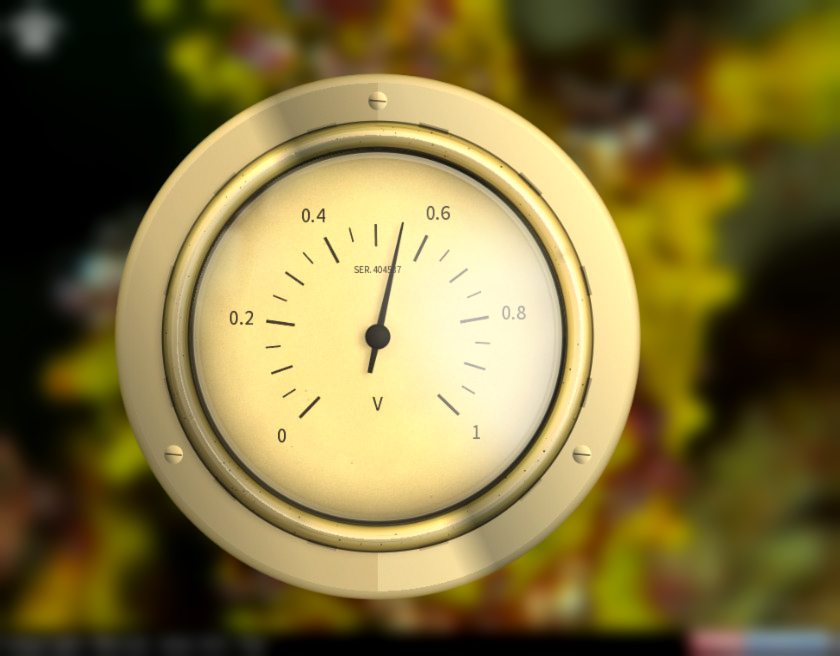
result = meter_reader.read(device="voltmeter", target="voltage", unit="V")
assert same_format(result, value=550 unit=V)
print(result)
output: value=0.55 unit=V
